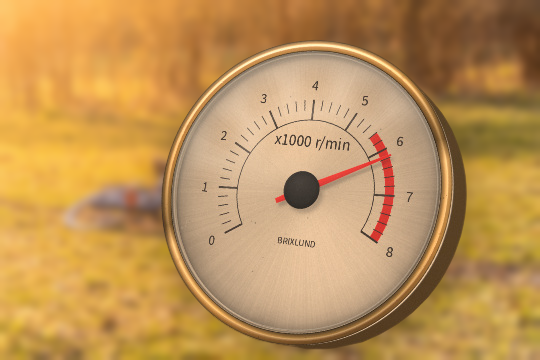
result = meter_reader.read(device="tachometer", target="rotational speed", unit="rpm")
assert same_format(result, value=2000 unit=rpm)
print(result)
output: value=6200 unit=rpm
